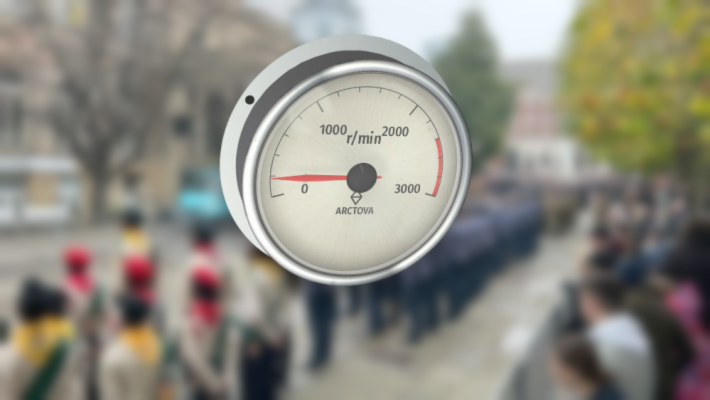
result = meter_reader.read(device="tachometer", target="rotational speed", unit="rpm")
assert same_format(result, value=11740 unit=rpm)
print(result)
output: value=200 unit=rpm
